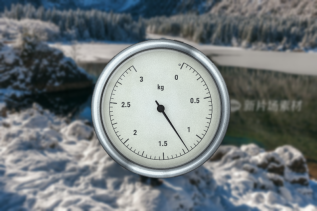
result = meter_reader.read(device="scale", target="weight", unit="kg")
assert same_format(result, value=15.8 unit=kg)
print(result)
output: value=1.2 unit=kg
